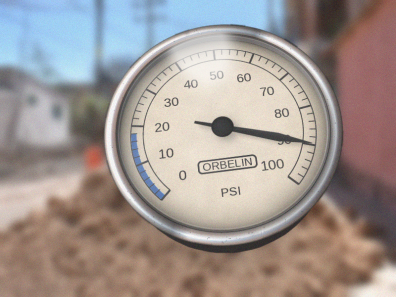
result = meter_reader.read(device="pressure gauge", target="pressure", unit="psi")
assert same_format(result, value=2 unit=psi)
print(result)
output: value=90 unit=psi
